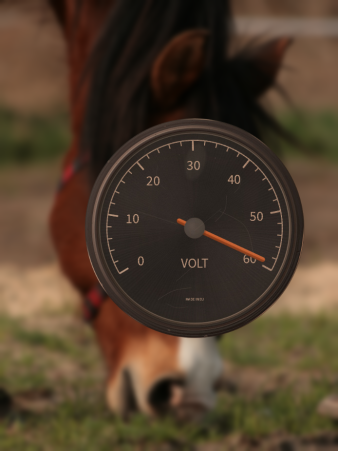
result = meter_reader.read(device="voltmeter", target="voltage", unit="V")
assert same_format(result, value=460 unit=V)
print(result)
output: value=59 unit=V
